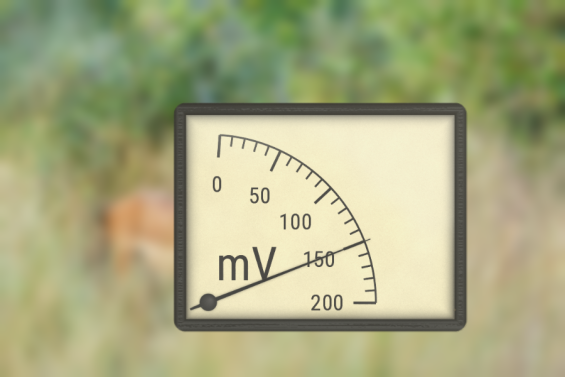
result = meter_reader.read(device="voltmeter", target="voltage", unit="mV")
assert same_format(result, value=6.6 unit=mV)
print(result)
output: value=150 unit=mV
